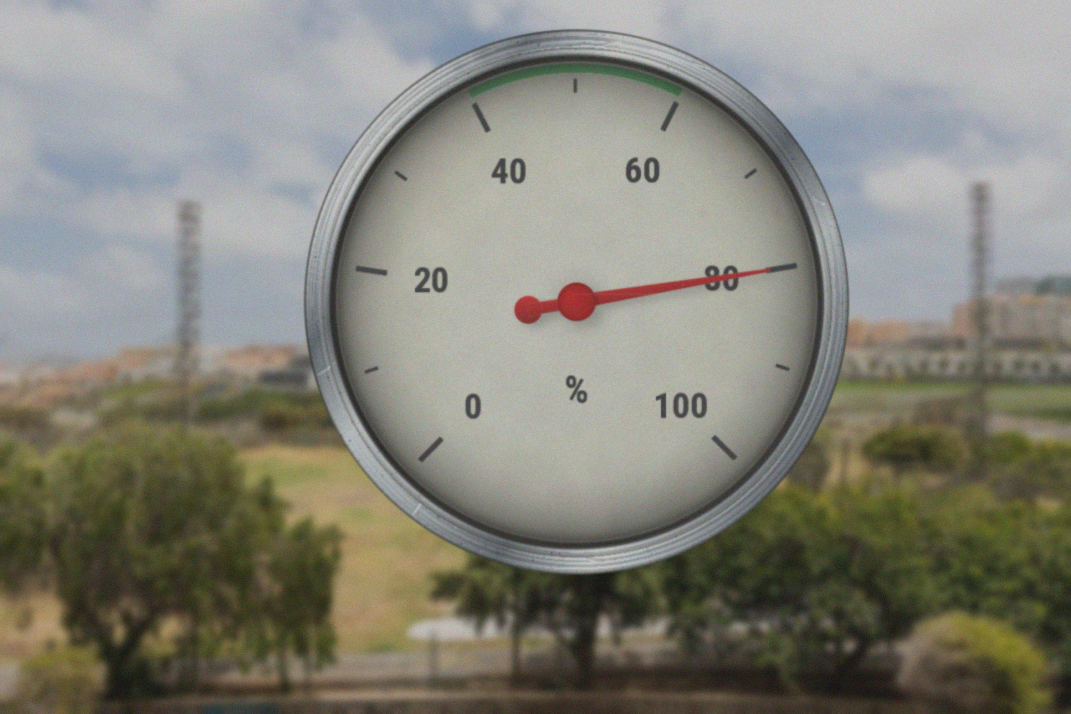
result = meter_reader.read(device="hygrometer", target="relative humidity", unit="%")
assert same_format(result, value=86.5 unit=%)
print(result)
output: value=80 unit=%
